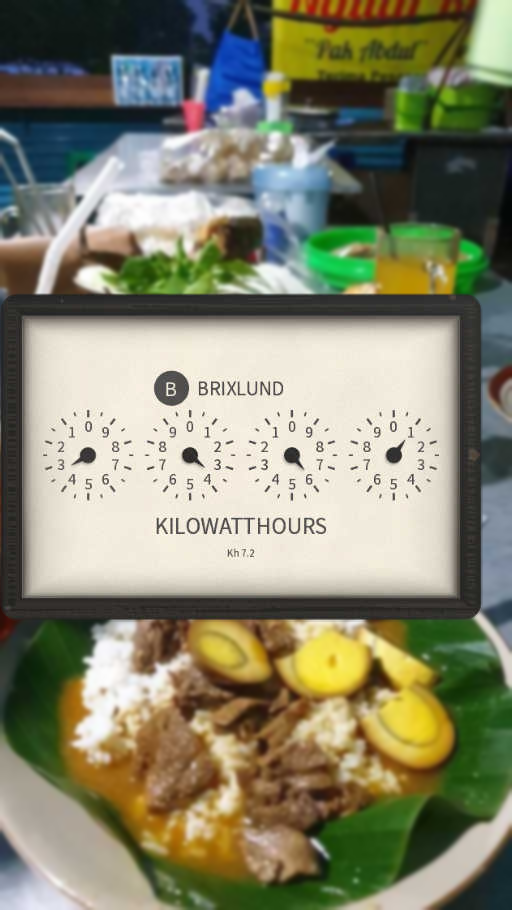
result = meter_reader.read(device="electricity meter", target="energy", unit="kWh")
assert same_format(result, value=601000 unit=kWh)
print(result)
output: value=3361 unit=kWh
